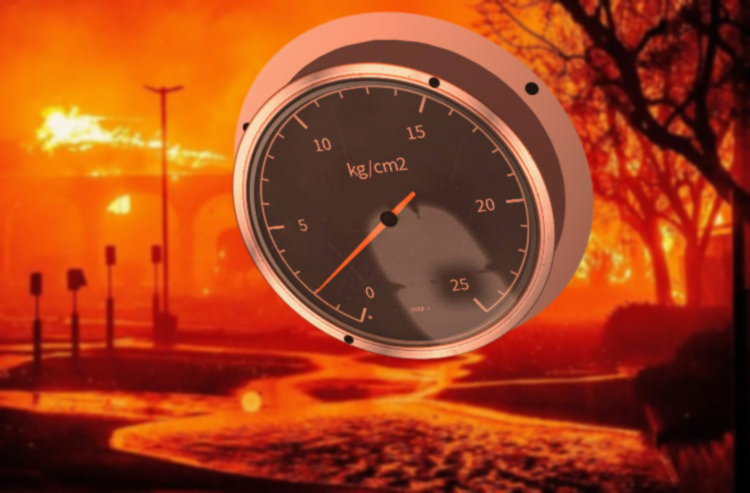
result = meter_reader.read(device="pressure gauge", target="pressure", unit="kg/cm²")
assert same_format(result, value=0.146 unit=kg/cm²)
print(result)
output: value=2 unit=kg/cm²
